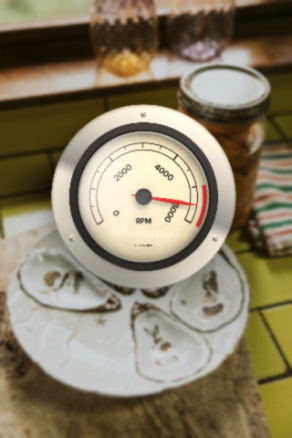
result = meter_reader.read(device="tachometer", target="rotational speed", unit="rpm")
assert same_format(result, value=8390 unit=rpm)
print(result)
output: value=5500 unit=rpm
